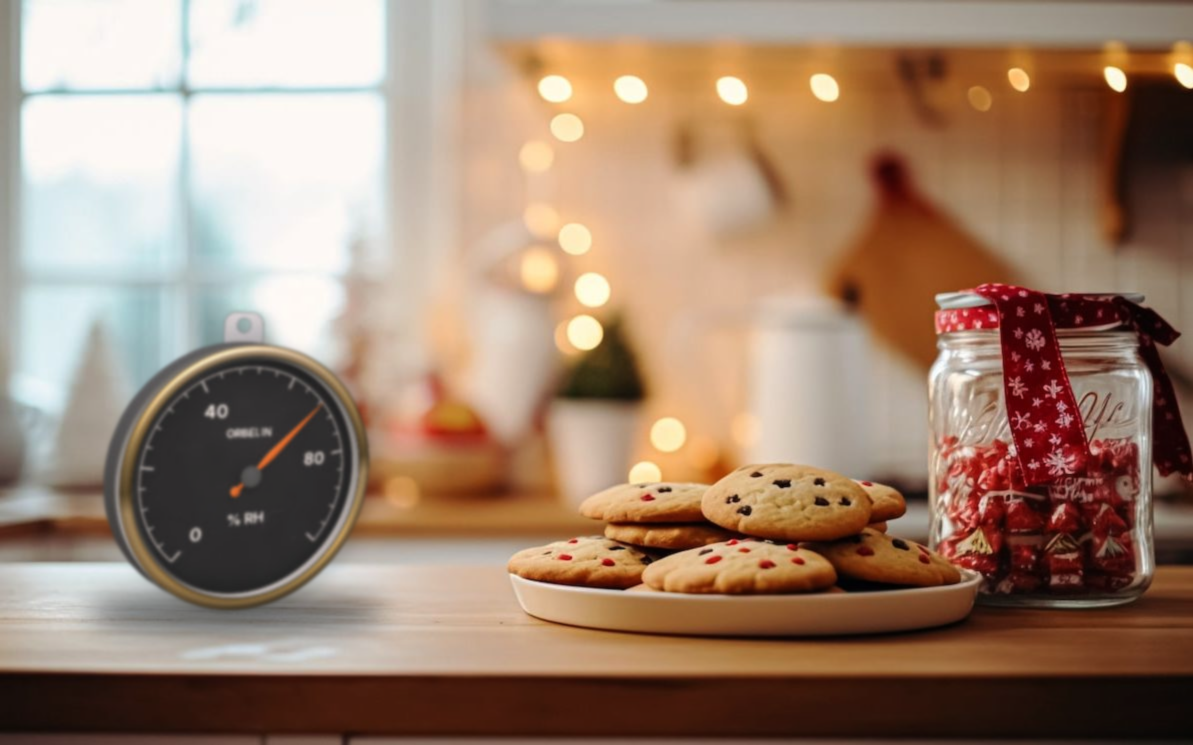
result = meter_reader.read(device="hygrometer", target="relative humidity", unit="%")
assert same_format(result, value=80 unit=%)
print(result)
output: value=68 unit=%
